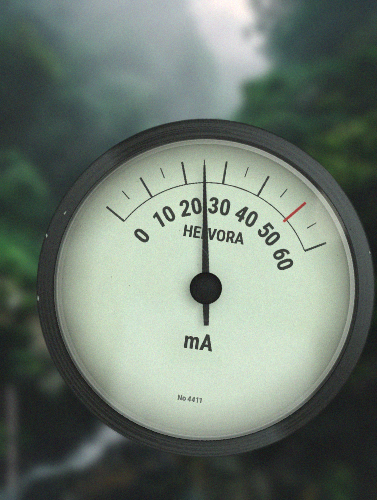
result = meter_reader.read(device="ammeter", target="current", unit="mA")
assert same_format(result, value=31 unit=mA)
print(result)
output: value=25 unit=mA
